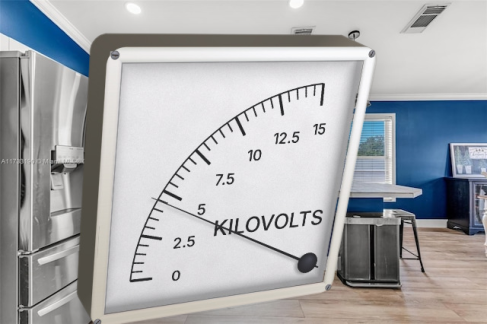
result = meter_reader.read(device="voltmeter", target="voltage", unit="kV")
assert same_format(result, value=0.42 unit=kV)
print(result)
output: value=4.5 unit=kV
